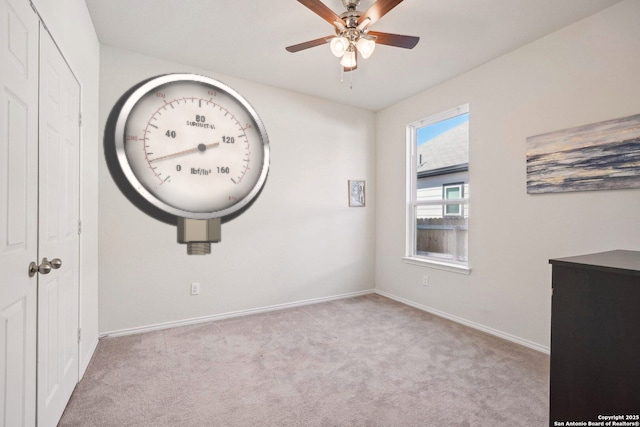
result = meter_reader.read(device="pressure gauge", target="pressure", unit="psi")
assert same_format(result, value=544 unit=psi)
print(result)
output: value=15 unit=psi
